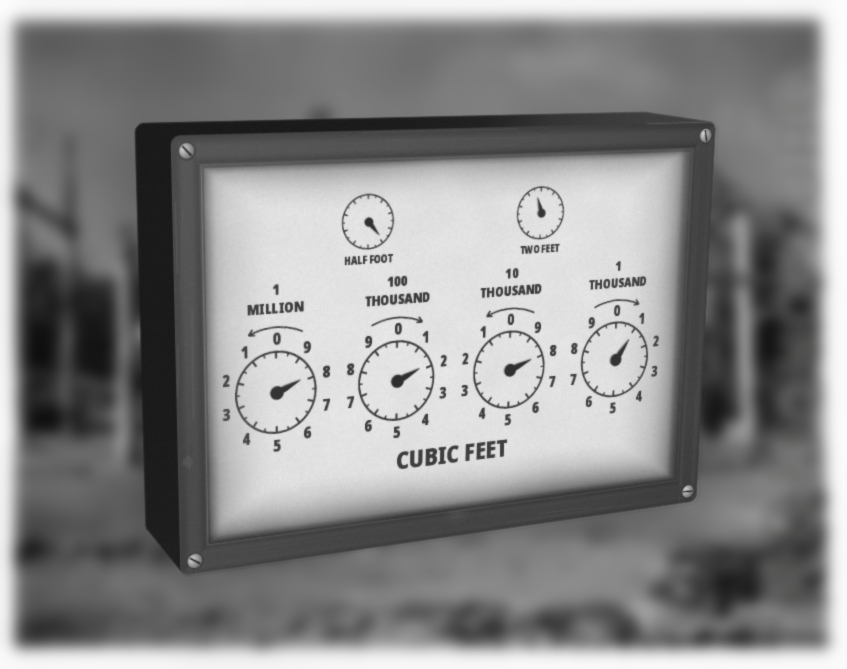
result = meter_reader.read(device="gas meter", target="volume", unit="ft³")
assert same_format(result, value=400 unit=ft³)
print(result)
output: value=818100 unit=ft³
